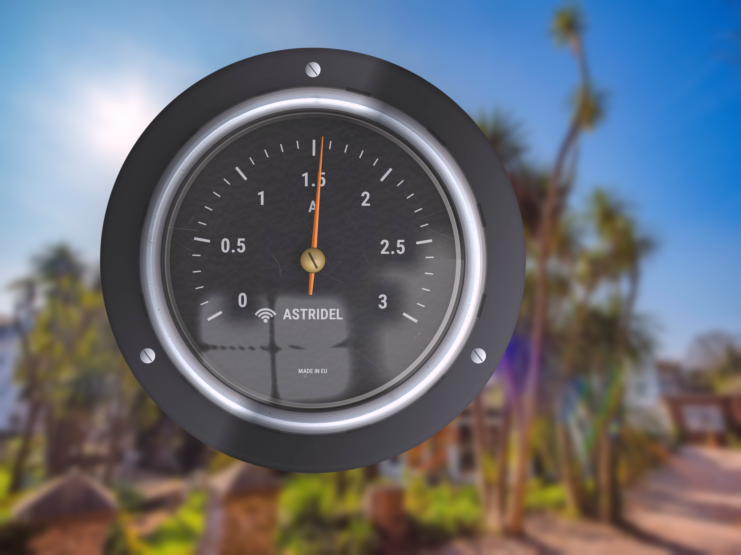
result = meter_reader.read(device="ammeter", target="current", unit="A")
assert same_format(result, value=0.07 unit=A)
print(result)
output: value=1.55 unit=A
